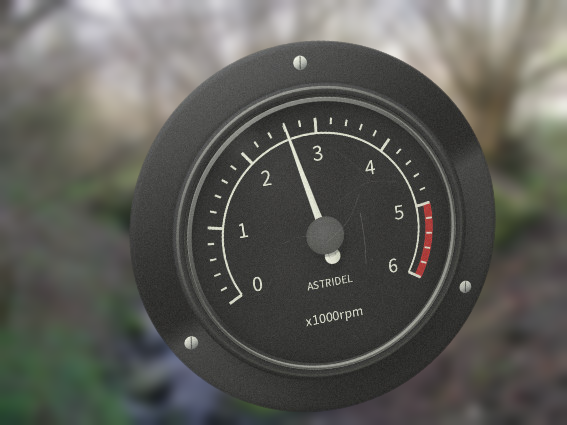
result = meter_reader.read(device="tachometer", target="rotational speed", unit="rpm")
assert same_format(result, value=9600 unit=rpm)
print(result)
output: value=2600 unit=rpm
